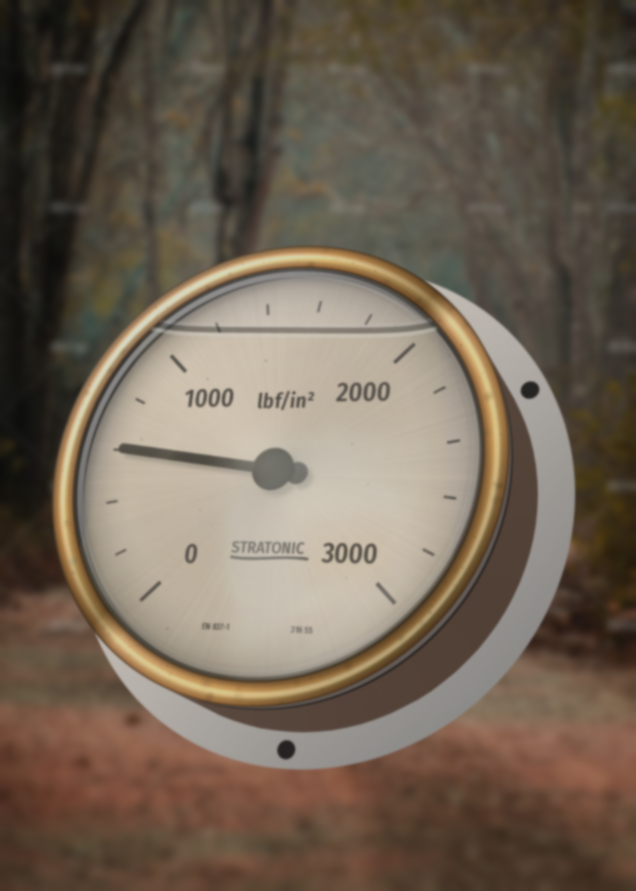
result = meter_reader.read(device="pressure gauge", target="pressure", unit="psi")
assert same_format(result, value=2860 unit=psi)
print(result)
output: value=600 unit=psi
